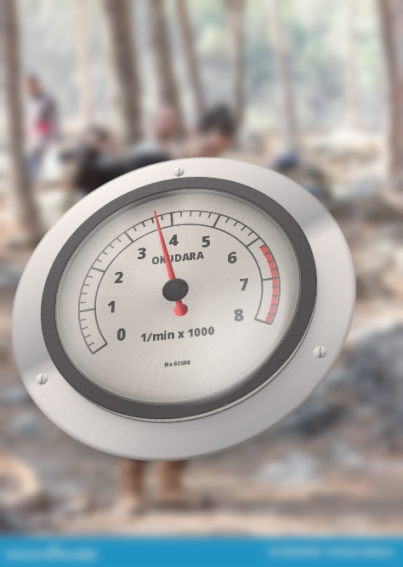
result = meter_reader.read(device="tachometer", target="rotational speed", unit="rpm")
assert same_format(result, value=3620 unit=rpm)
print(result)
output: value=3700 unit=rpm
